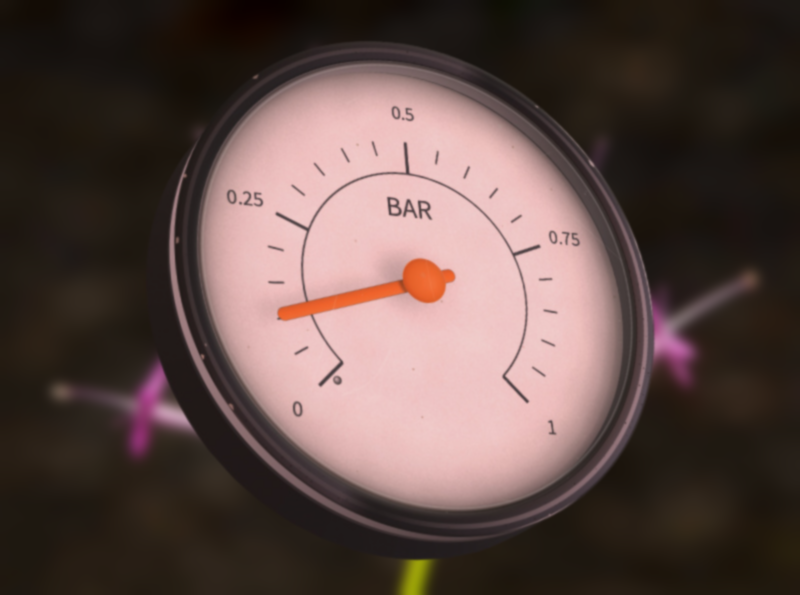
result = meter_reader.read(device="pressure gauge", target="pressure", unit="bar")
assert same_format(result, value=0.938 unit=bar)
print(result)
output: value=0.1 unit=bar
